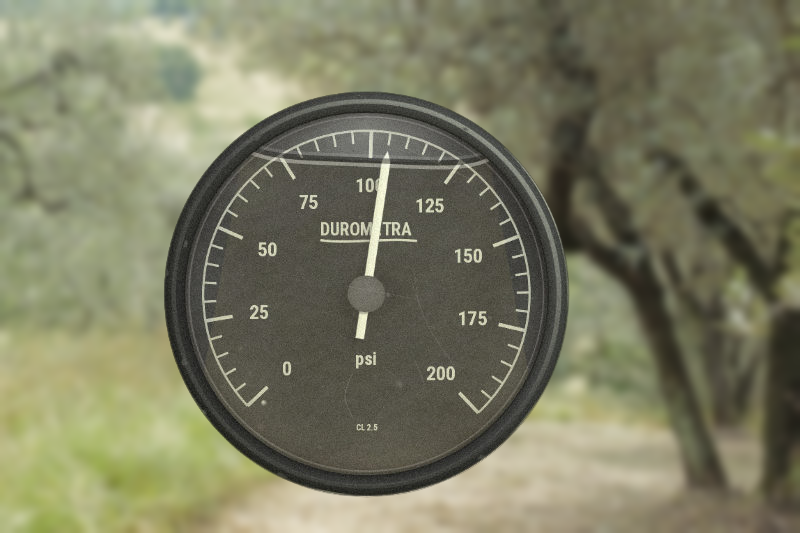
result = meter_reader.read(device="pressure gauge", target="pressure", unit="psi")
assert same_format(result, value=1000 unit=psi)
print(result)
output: value=105 unit=psi
